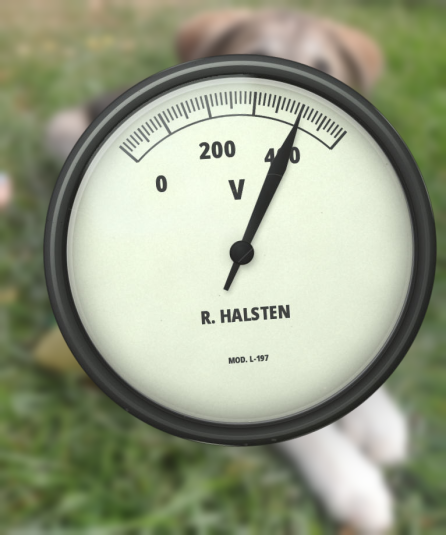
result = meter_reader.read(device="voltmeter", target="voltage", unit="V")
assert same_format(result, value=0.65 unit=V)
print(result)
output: value=400 unit=V
